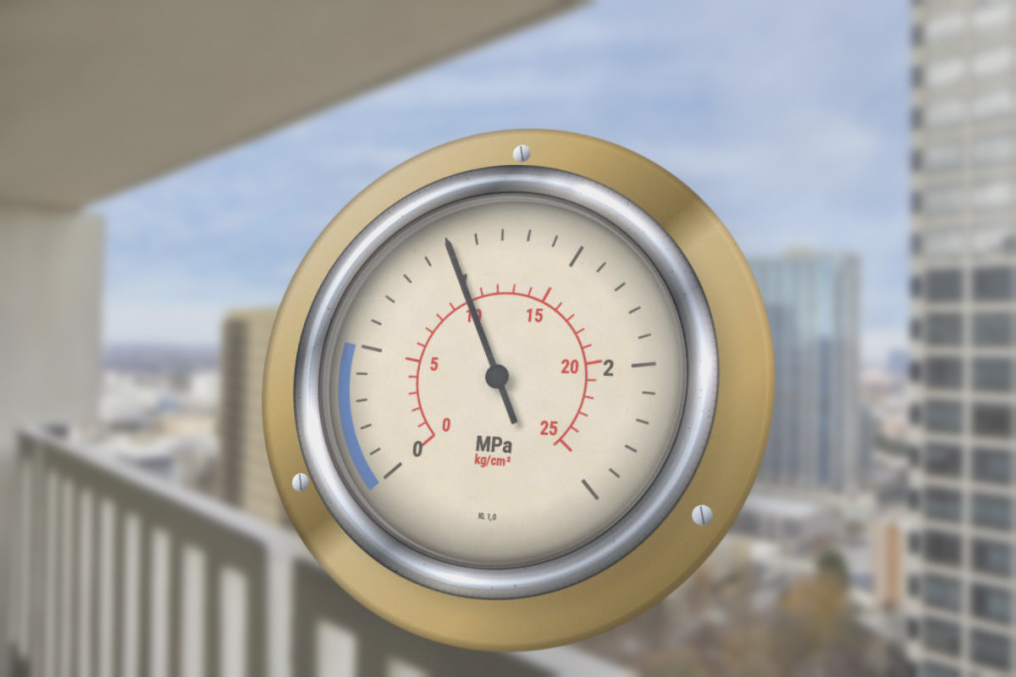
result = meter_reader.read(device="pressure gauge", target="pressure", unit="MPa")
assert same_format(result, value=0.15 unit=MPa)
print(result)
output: value=1 unit=MPa
